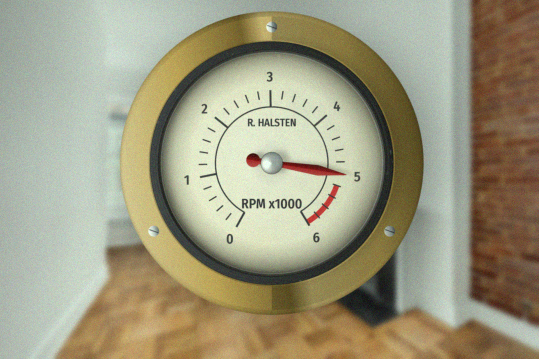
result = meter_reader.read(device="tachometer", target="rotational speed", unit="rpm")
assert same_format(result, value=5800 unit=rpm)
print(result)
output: value=5000 unit=rpm
